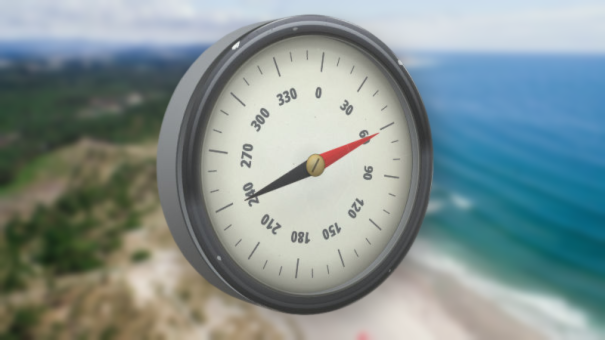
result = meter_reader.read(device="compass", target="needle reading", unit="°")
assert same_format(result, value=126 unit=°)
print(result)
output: value=60 unit=°
